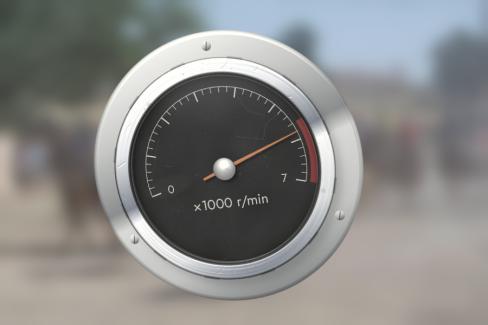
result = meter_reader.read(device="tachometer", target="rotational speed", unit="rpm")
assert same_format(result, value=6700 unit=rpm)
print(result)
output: value=5800 unit=rpm
